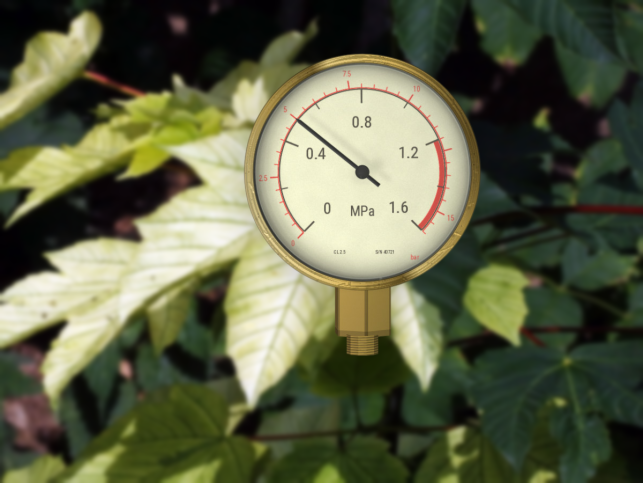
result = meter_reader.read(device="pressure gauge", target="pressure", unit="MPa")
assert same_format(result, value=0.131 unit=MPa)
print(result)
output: value=0.5 unit=MPa
